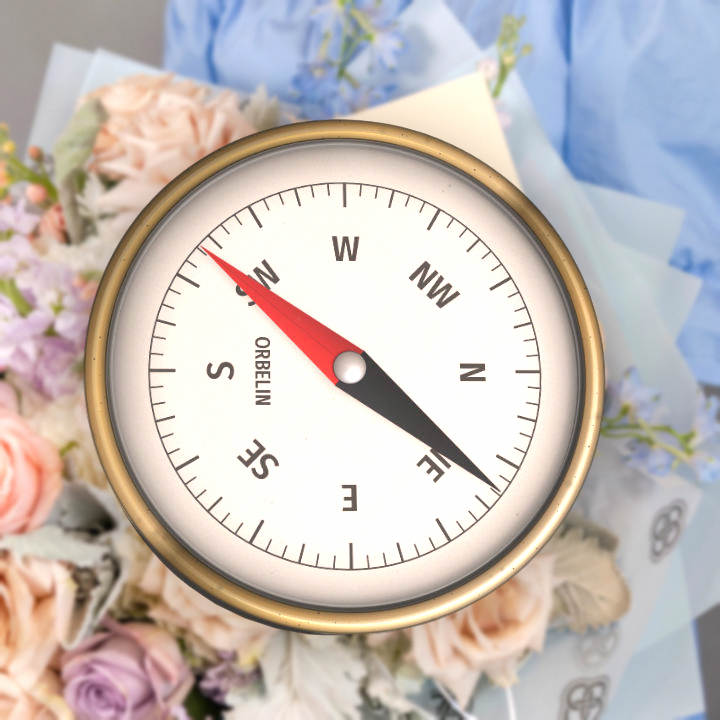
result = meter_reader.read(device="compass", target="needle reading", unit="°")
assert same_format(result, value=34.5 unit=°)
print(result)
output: value=220 unit=°
